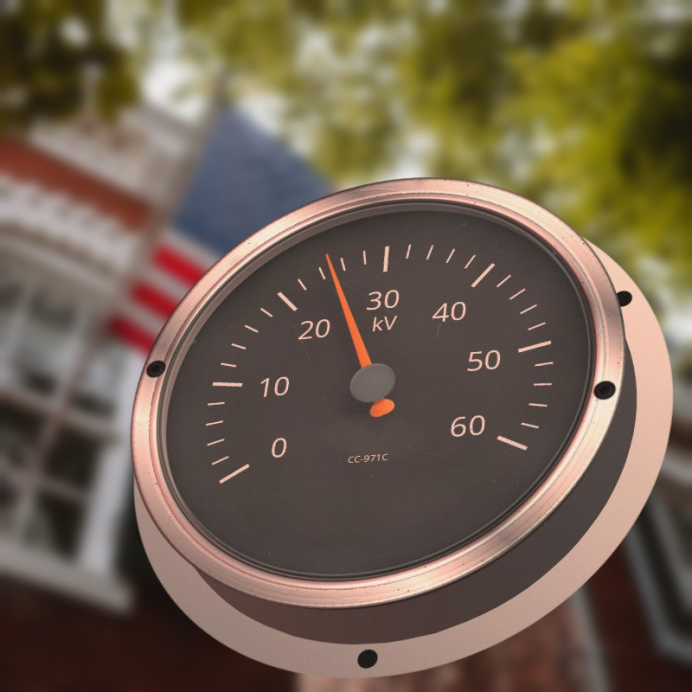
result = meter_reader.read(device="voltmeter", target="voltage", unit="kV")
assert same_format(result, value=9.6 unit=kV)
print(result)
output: value=25 unit=kV
